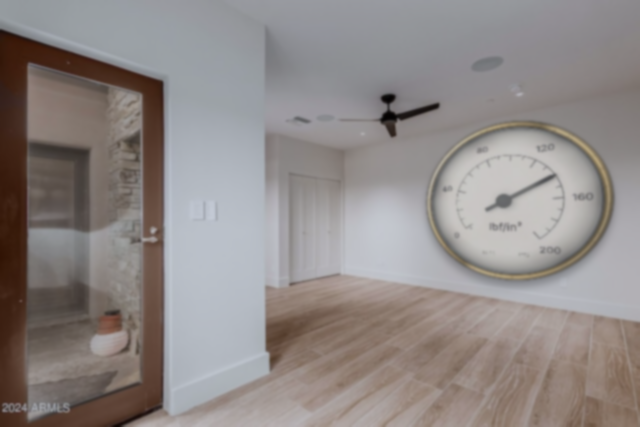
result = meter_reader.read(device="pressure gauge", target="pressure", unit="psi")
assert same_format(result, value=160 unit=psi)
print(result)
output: value=140 unit=psi
